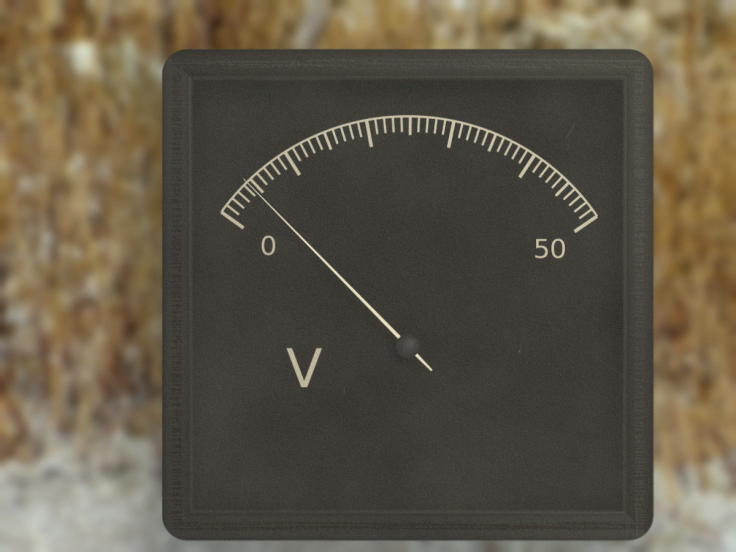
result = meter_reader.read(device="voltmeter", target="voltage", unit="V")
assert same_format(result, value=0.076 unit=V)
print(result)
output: value=4.5 unit=V
